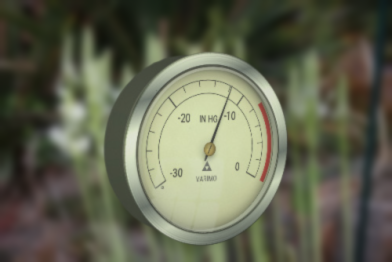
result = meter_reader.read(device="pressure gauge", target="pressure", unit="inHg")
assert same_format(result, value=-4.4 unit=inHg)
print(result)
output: value=-12 unit=inHg
